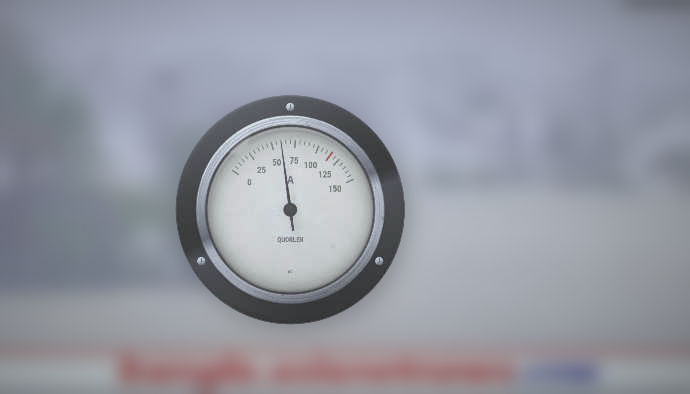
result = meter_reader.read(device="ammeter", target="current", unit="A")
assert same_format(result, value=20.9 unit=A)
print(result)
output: value=60 unit=A
